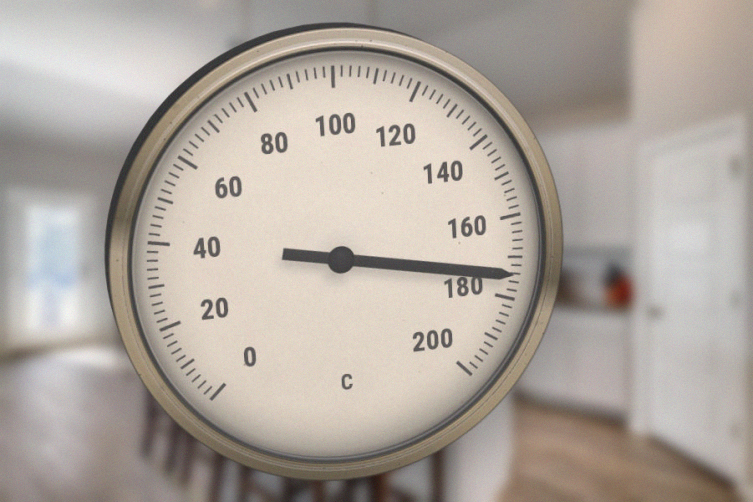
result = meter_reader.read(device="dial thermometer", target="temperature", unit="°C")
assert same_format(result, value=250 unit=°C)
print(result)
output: value=174 unit=°C
